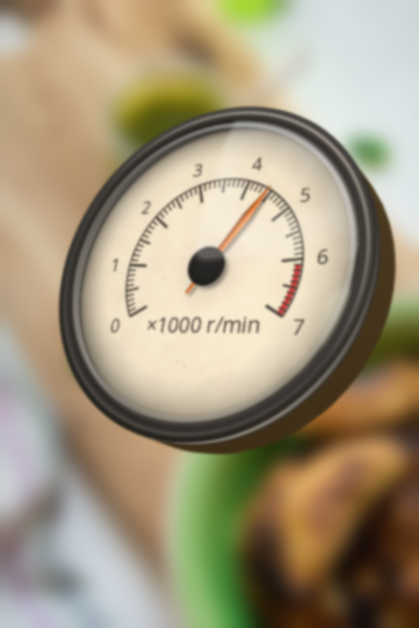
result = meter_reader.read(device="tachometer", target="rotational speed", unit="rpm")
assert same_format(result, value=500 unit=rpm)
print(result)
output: value=4500 unit=rpm
